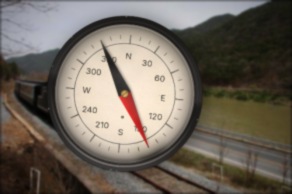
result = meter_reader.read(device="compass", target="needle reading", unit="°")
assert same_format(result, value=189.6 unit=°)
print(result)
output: value=150 unit=°
